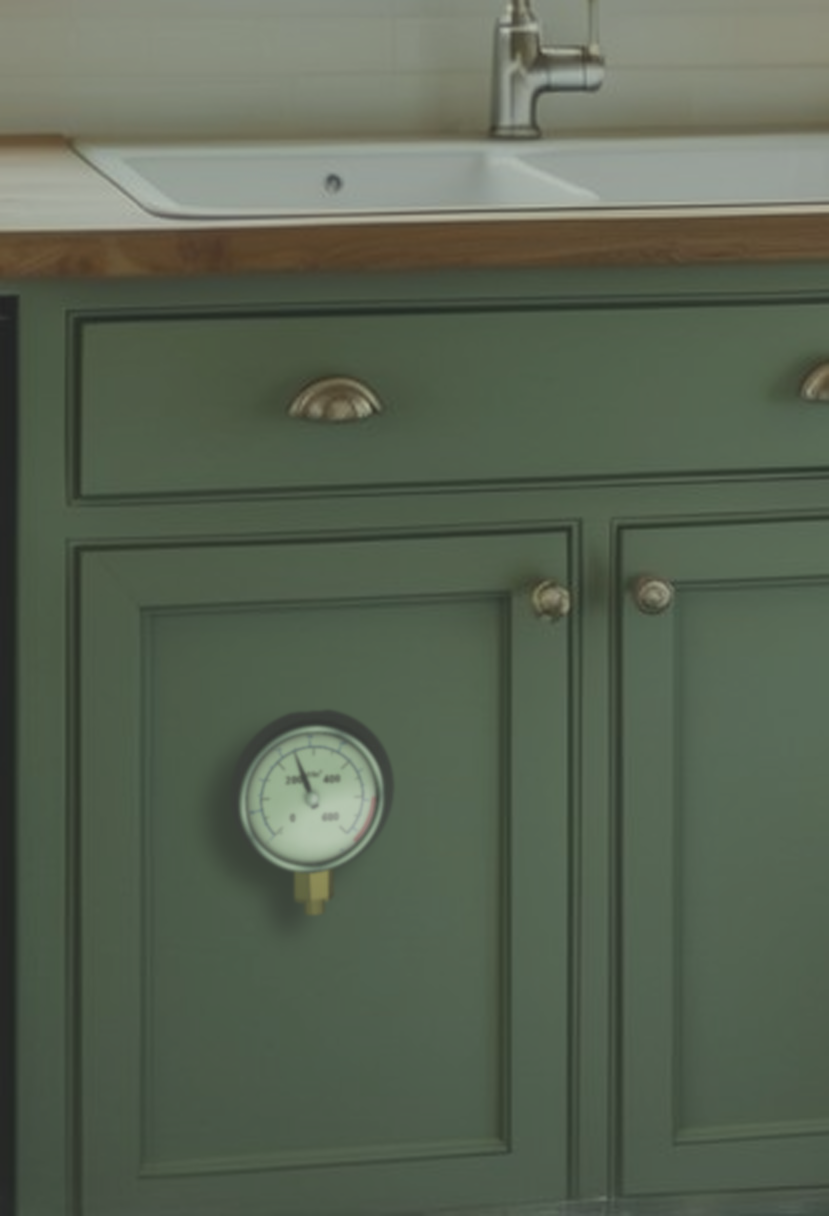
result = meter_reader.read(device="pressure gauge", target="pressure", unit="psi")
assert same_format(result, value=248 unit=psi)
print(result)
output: value=250 unit=psi
